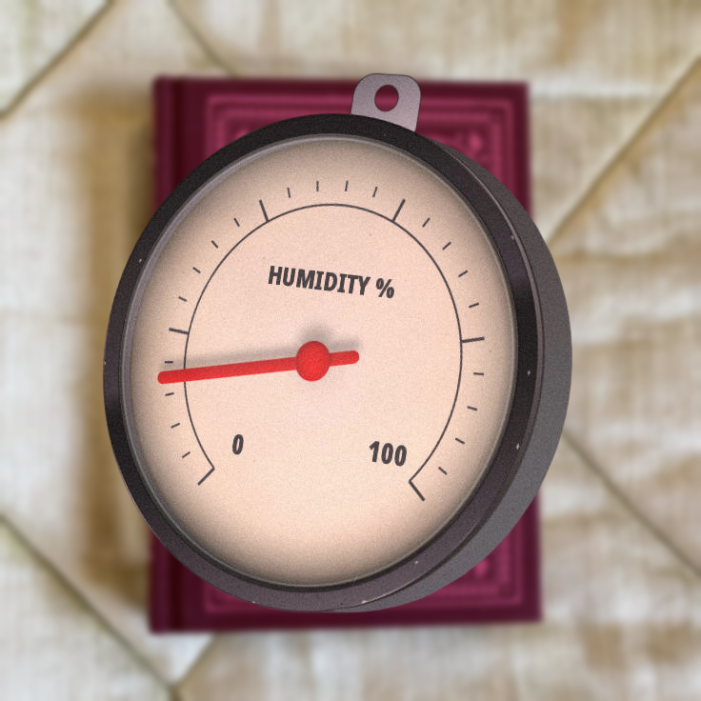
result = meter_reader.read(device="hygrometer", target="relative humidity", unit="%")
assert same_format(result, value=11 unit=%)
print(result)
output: value=14 unit=%
